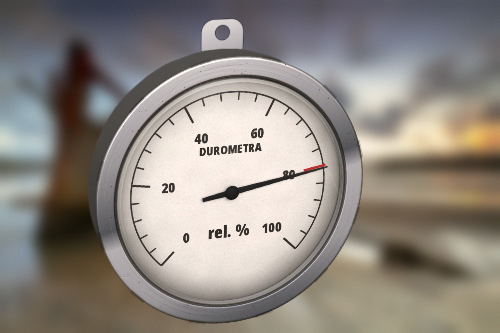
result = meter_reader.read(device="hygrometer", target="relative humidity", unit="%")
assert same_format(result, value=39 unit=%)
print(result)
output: value=80 unit=%
